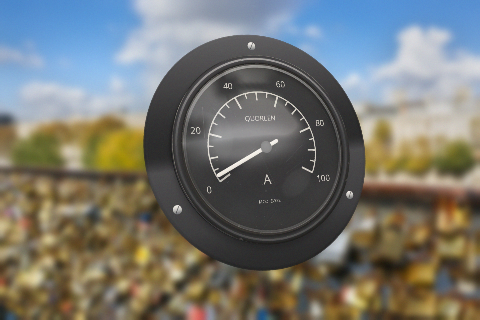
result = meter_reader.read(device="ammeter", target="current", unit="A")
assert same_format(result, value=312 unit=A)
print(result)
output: value=2.5 unit=A
